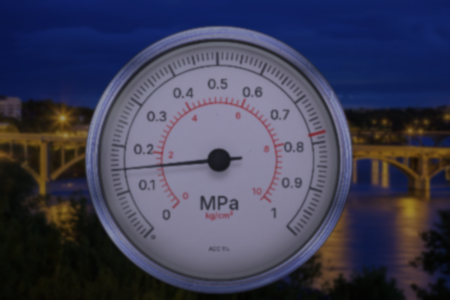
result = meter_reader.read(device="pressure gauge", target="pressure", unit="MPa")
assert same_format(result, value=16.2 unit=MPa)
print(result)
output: value=0.15 unit=MPa
